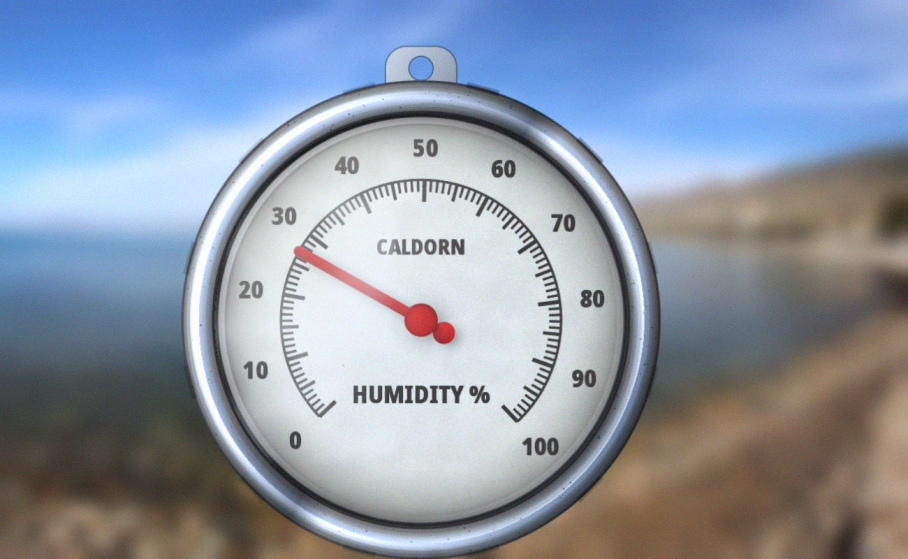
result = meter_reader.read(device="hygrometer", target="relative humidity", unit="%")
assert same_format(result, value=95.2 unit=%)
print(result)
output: value=27 unit=%
